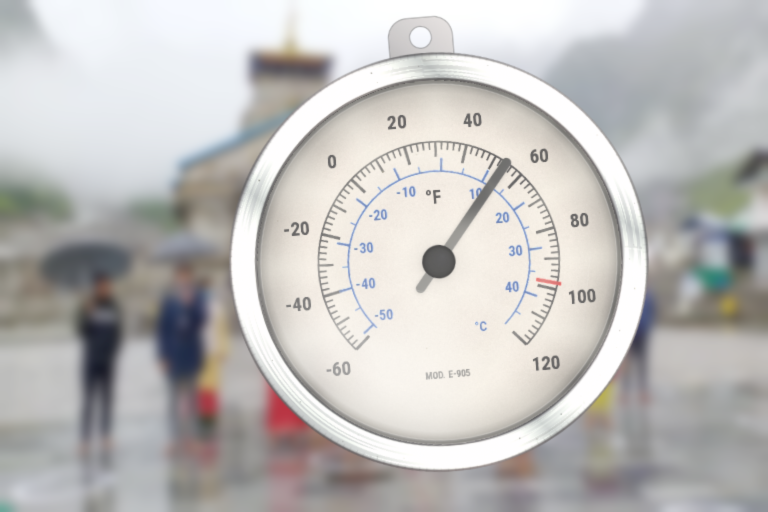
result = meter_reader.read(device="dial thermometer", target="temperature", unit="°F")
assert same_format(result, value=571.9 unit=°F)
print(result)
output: value=54 unit=°F
